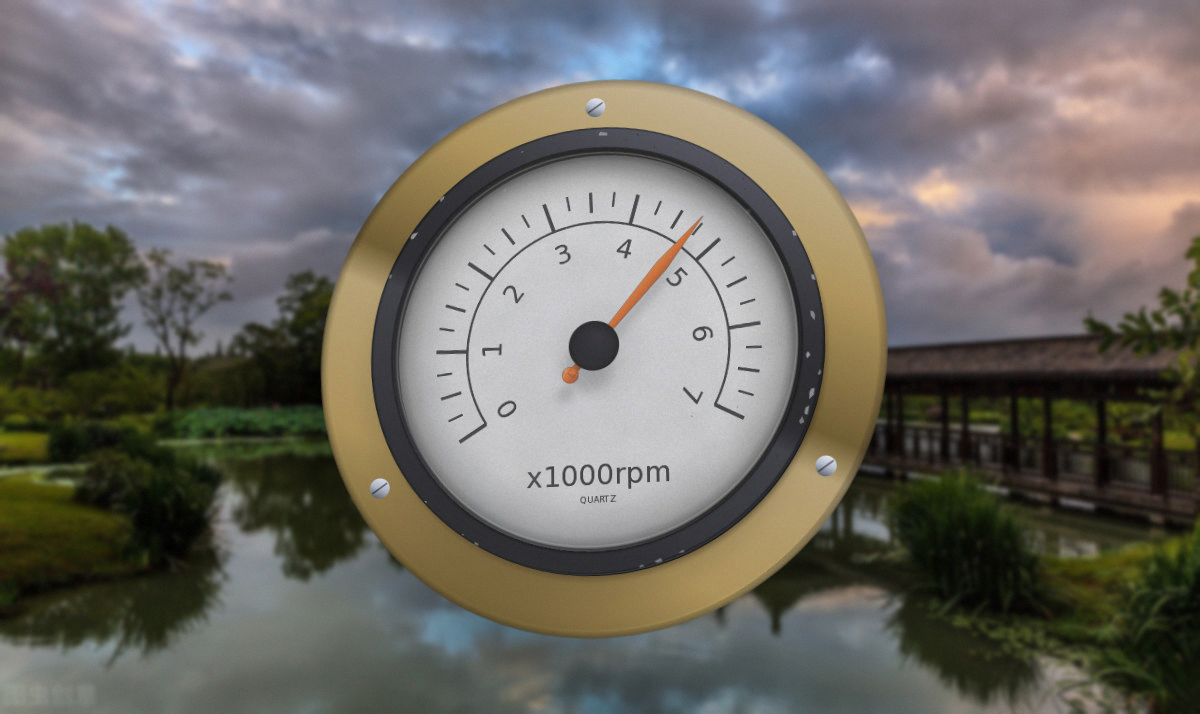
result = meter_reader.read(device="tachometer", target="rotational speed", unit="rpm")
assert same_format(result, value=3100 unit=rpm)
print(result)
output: value=4750 unit=rpm
